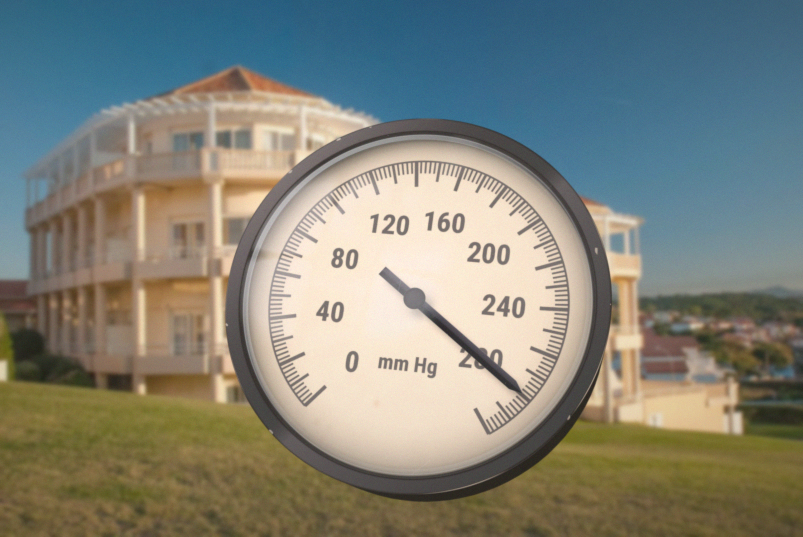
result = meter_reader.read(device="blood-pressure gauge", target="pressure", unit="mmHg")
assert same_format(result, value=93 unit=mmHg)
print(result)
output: value=280 unit=mmHg
